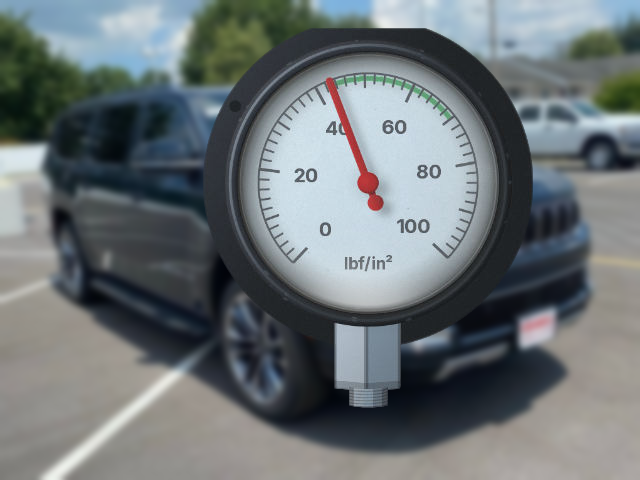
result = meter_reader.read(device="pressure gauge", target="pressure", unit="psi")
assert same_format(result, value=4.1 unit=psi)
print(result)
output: value=43 unit=psi
